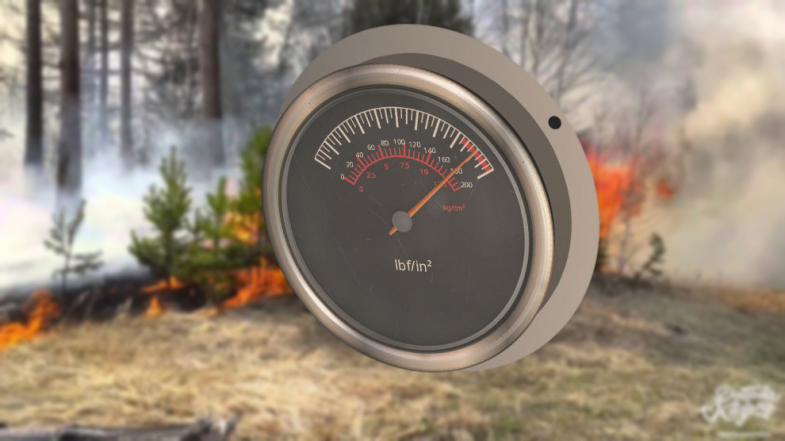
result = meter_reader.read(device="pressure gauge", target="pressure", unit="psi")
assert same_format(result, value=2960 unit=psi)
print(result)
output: value=180 unit=psi
